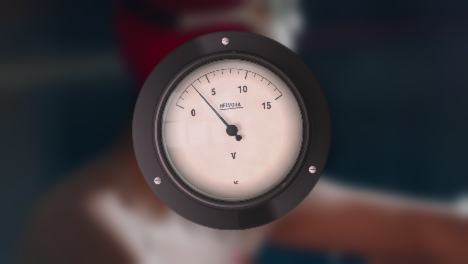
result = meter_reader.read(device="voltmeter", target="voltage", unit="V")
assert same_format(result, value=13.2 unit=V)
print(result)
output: value=3 unit=V
